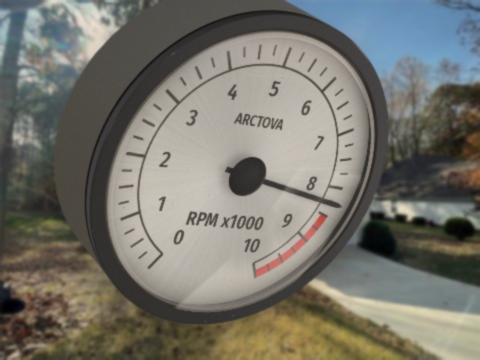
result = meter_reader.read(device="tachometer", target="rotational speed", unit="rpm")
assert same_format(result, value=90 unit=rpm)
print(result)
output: value=8250 unit=rpm
